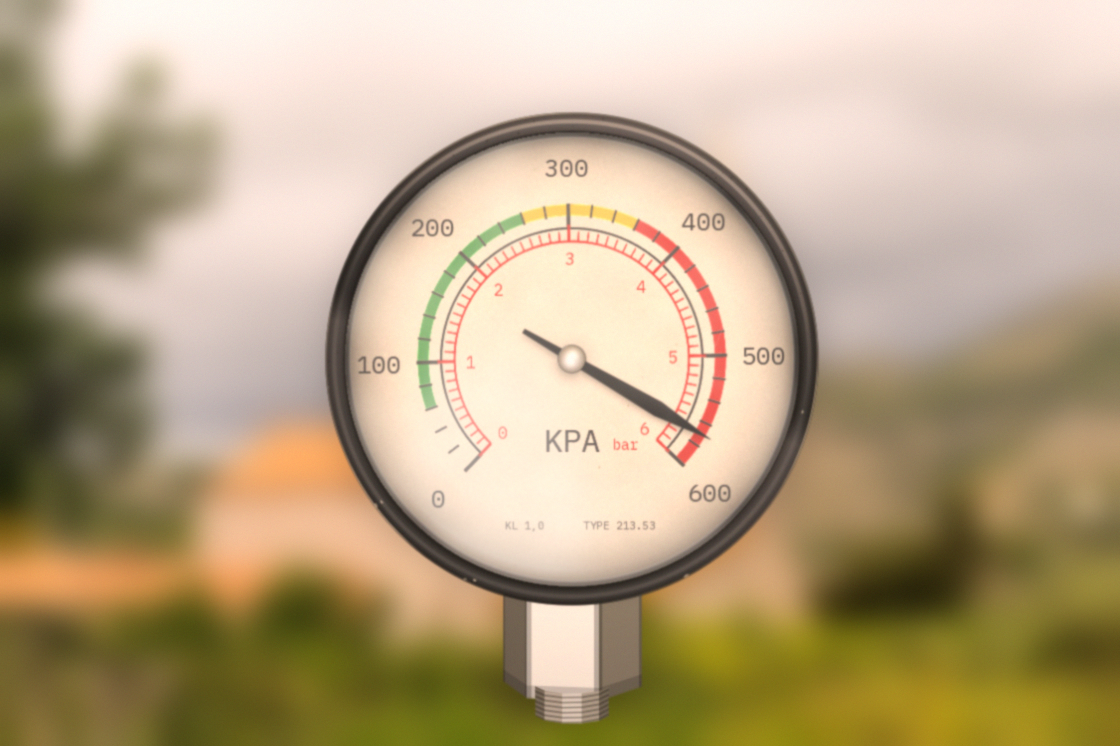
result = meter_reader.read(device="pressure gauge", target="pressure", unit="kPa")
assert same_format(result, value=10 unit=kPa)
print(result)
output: value=570 unit=kPa
